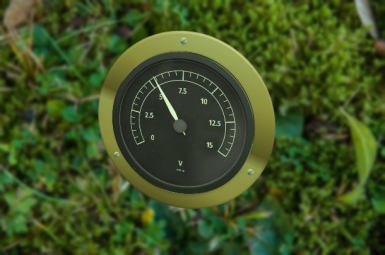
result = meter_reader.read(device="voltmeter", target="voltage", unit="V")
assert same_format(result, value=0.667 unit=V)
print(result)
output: value=5.5 unit=V
